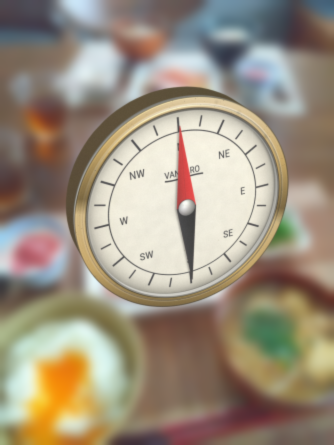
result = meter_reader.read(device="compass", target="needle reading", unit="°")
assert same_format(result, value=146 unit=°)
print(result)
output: value=0 unit=°
